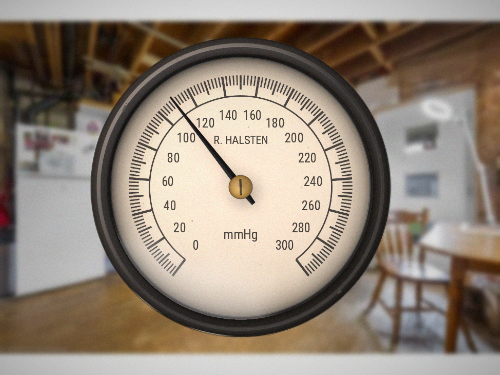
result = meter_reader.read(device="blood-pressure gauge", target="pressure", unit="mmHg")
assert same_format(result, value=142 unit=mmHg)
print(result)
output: value=110 unit=mmHg
